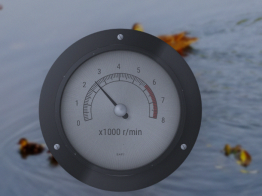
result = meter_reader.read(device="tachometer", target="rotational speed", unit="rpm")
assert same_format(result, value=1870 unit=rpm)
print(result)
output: value=2500 unit=rpm
